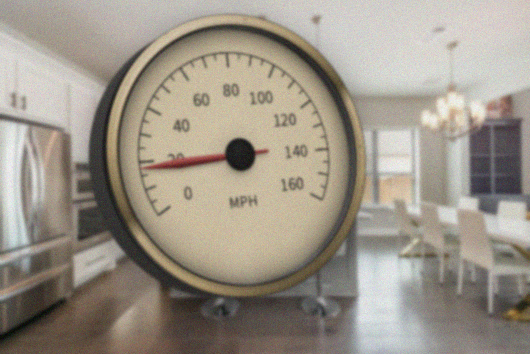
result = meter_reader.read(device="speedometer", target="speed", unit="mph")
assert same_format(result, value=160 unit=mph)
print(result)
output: value=17.5 unit=mph
